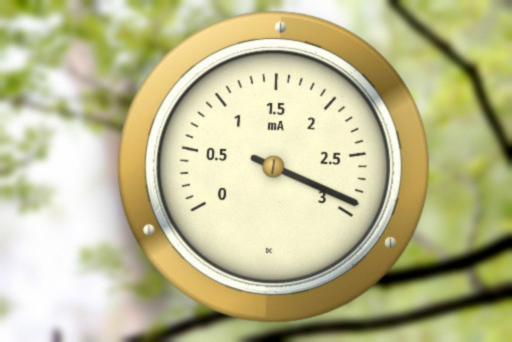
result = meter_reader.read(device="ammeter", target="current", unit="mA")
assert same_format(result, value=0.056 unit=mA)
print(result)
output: value=2.9 unit=mA
